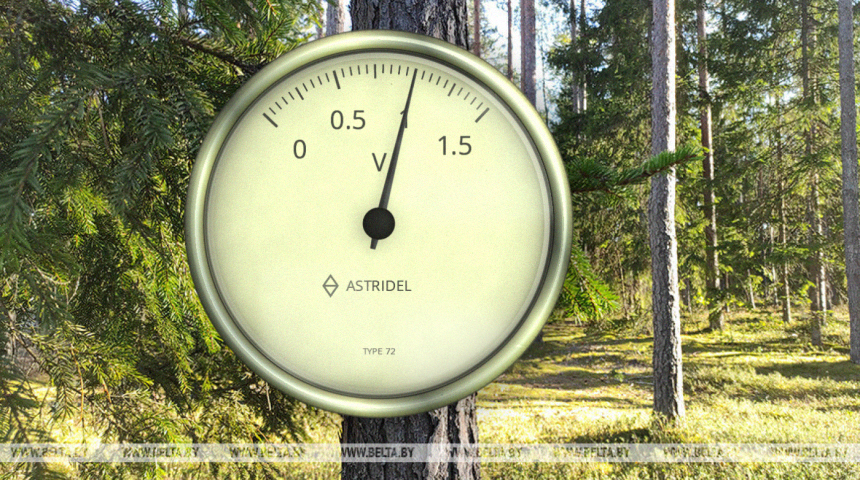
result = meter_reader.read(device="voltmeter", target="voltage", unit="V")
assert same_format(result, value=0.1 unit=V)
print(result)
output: value=1 unit=V
